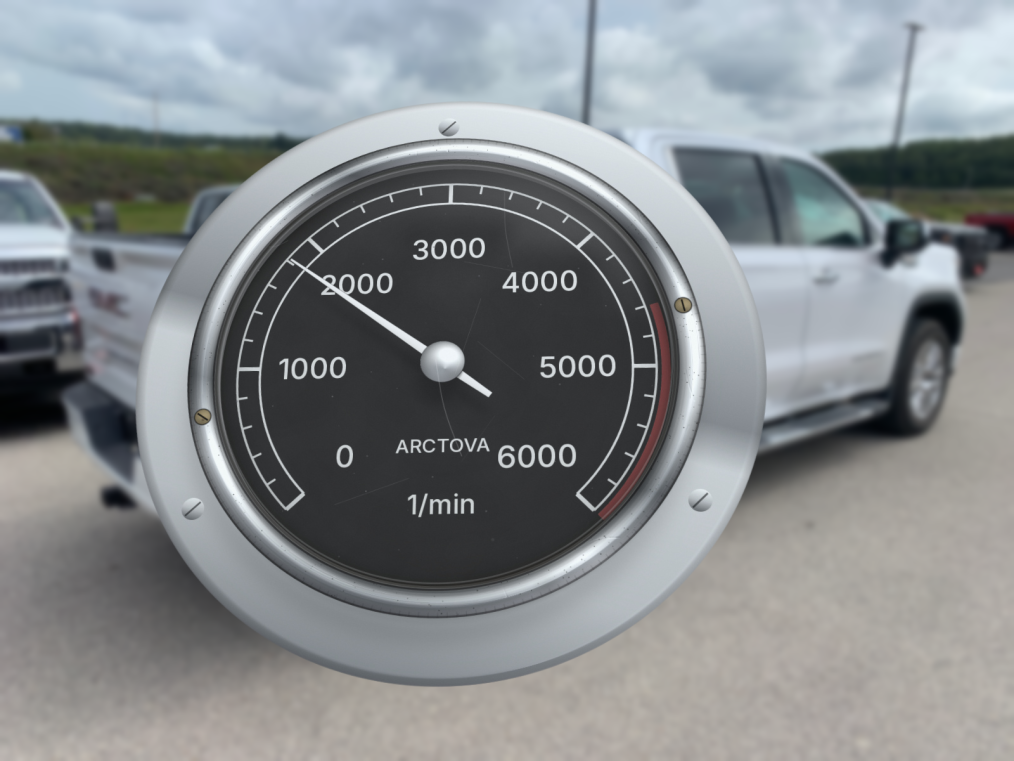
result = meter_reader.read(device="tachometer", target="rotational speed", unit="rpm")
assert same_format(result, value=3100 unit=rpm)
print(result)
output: value=1800 unit=rpm
